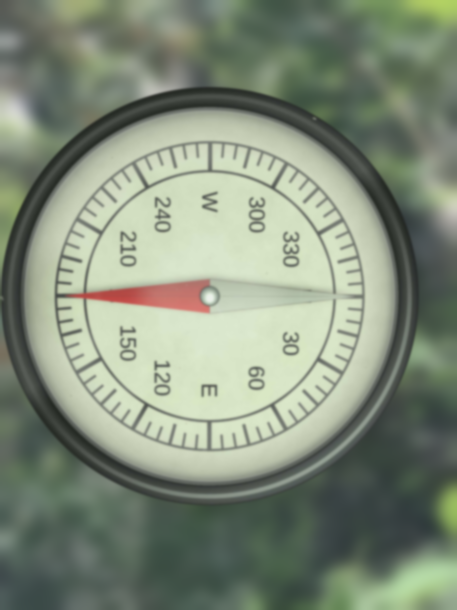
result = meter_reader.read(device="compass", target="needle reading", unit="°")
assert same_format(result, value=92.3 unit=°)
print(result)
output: value=180 unit=°
